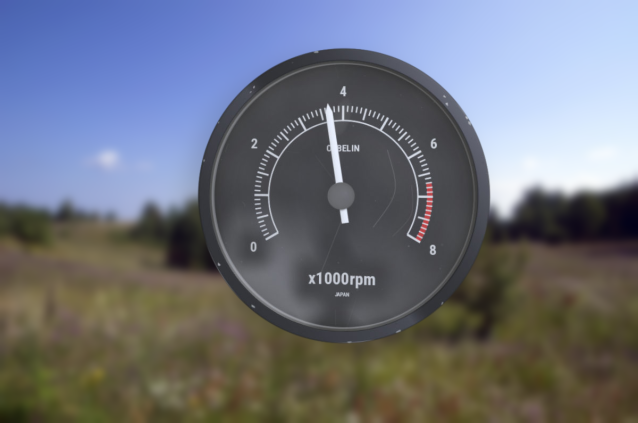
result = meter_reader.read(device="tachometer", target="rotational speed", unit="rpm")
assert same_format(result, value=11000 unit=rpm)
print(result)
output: value=3700 unit=rpm
